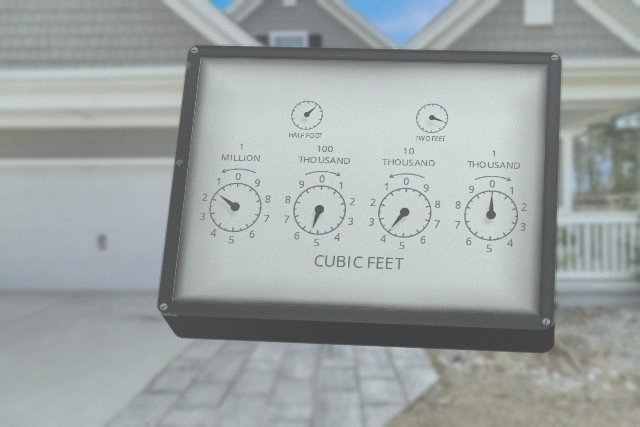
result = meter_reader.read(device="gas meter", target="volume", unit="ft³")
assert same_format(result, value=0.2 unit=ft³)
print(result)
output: value=154000 unit=ft³
